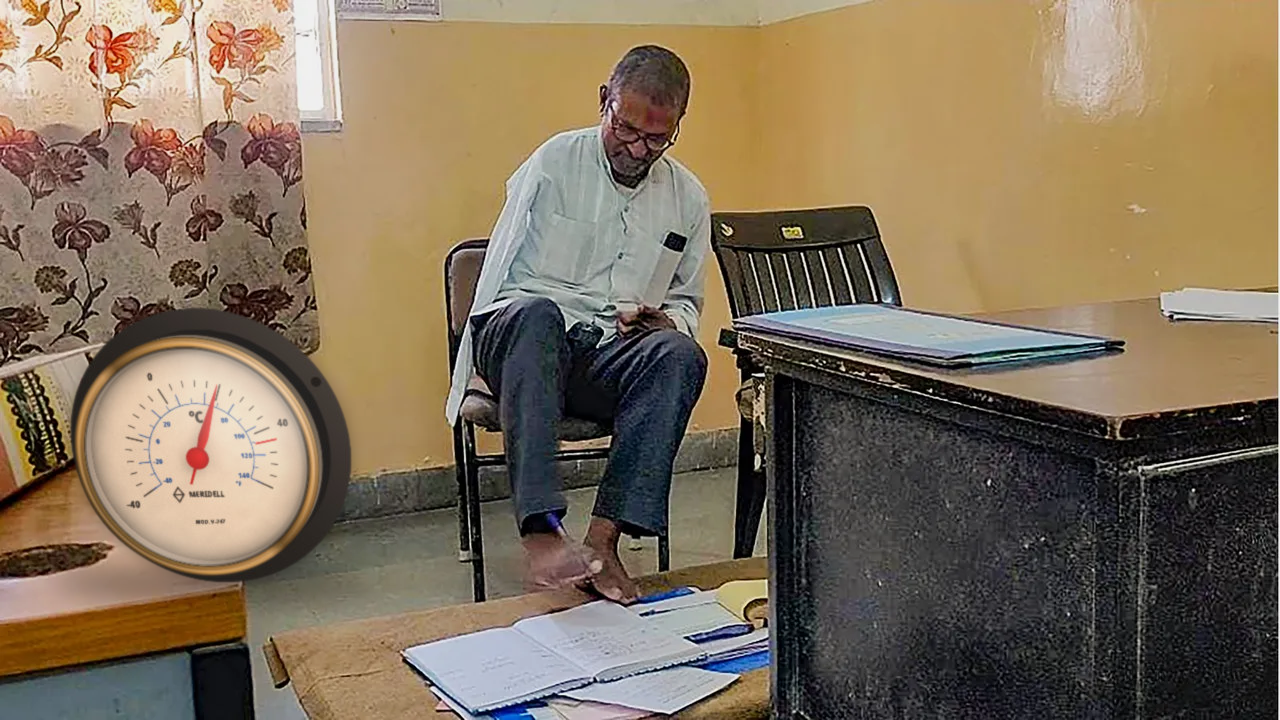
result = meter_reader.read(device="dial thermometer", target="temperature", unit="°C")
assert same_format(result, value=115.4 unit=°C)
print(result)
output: value=20 unit=°C
